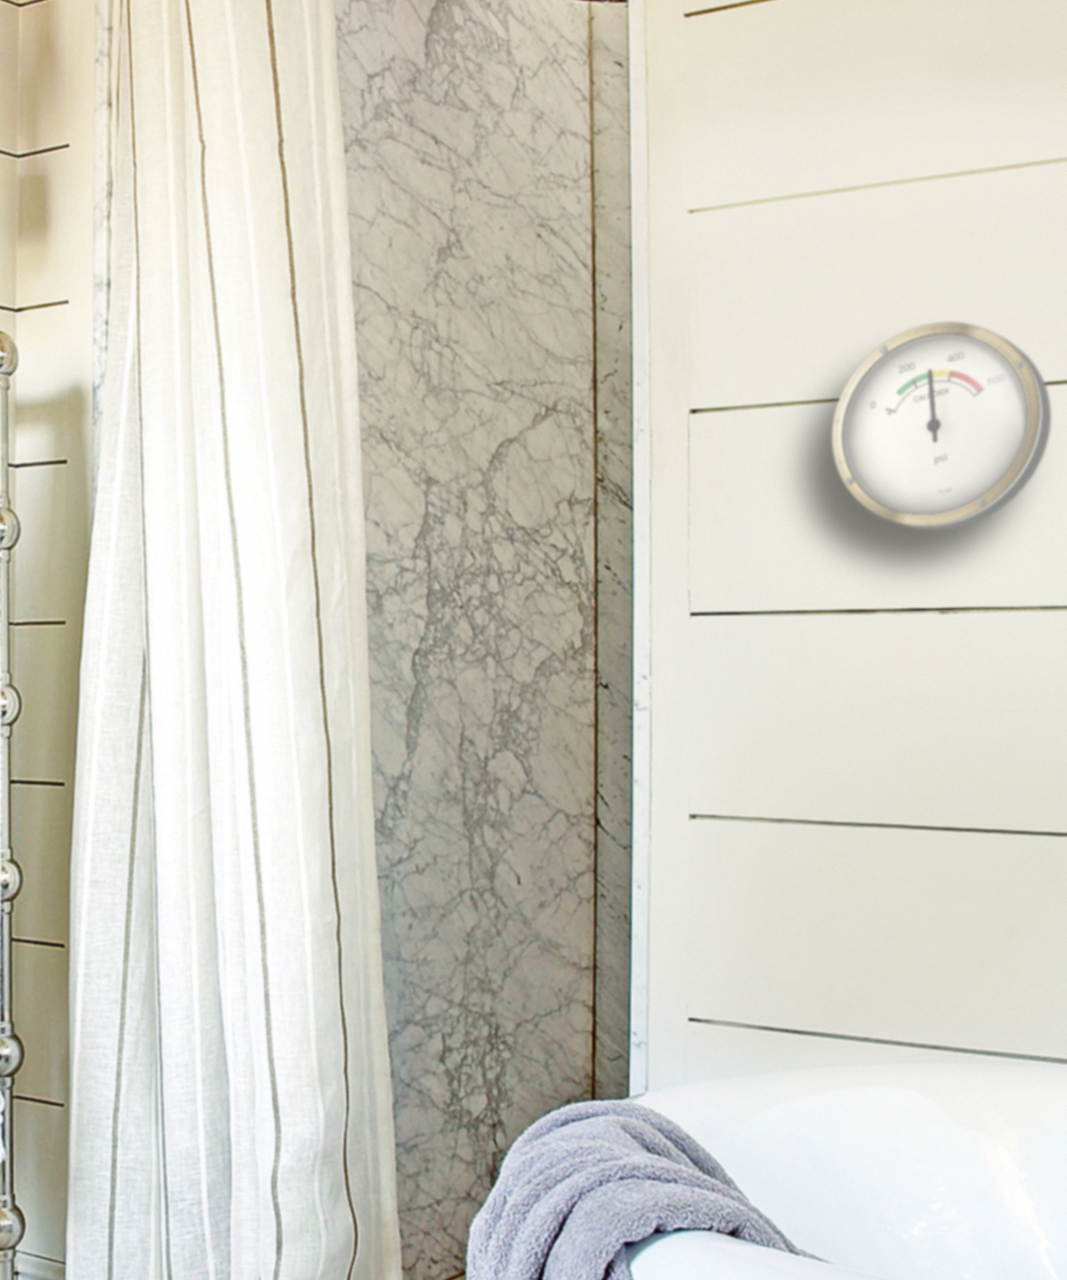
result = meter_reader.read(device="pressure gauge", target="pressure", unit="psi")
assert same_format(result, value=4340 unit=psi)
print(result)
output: value=300 unit=psi
